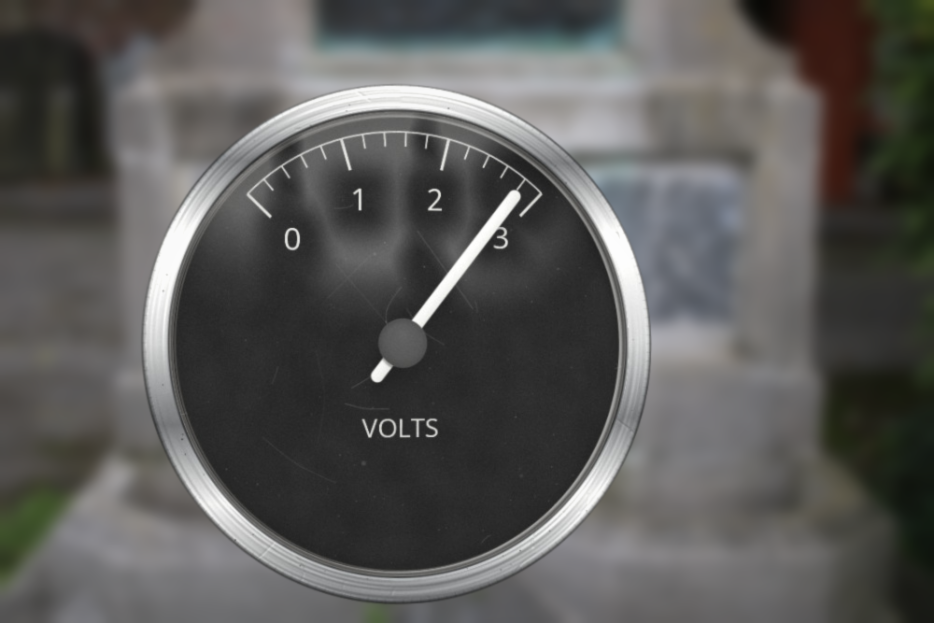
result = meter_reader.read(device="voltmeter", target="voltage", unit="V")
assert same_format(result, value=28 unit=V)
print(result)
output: value=2.8 unit=V
